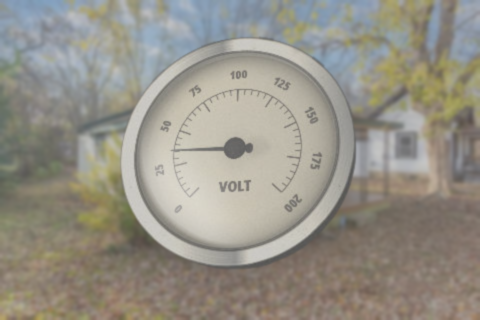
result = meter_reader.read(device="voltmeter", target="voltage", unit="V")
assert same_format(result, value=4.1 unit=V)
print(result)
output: value=35 unit=V
